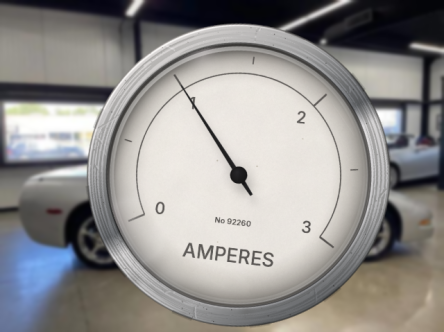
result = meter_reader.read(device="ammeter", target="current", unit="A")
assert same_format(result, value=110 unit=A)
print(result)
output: value=1 unit=A
